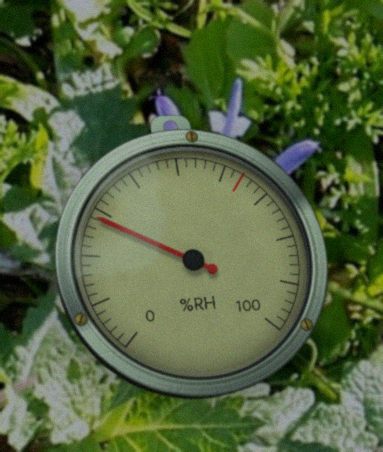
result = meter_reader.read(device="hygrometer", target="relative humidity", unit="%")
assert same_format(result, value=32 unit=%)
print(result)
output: value=28 unit=%
